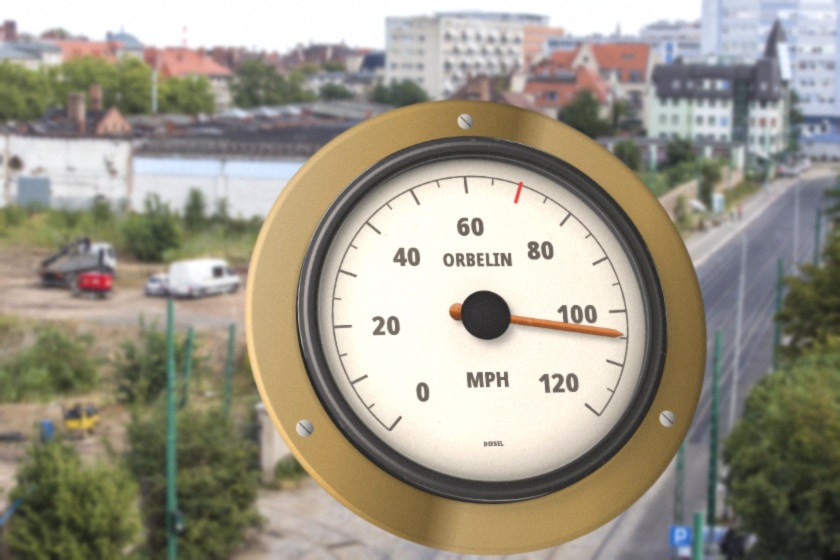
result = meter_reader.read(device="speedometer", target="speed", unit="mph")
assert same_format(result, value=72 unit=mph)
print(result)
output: value=105 unit=mph
